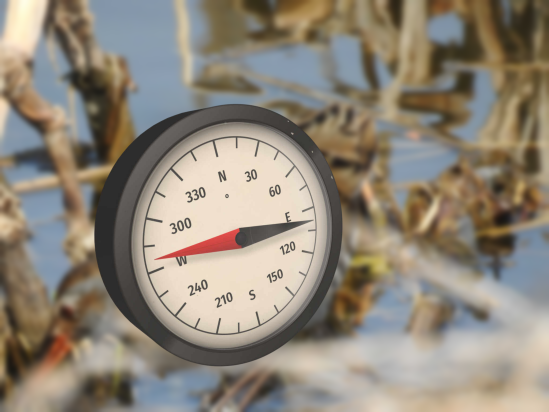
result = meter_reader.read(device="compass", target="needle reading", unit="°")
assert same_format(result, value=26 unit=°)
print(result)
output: value=277.5 unit=°
